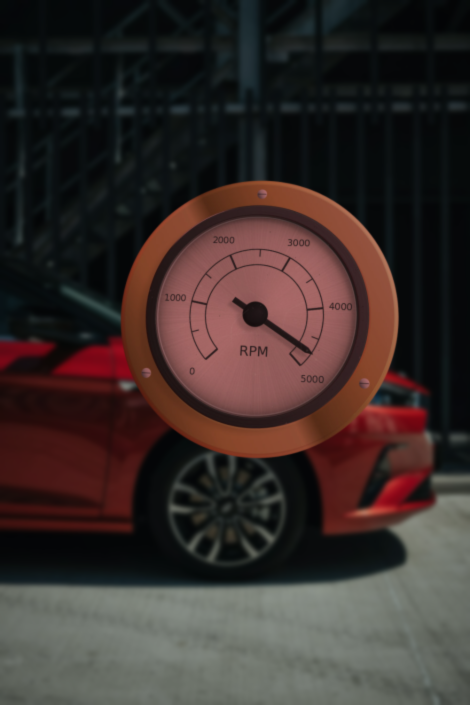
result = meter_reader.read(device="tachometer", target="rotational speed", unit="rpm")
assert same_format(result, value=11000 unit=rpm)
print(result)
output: value=4750 unit=rpm
